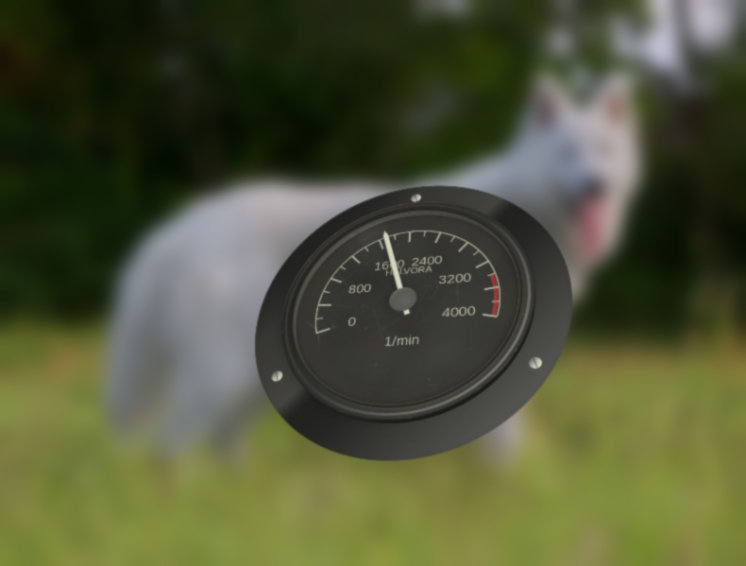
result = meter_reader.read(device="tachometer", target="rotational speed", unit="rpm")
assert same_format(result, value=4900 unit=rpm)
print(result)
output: value=1700 unit=rpm
